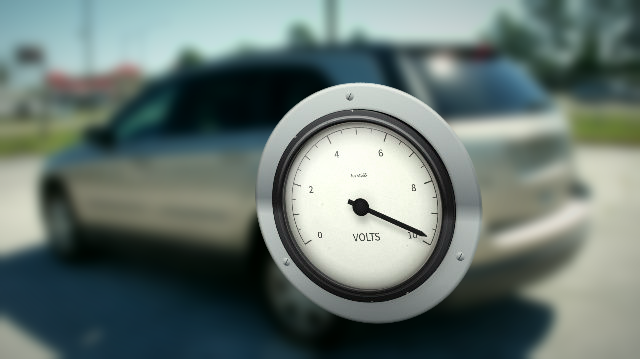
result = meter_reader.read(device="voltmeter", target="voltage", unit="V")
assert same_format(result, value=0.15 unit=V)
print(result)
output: value=9.75 unit=V
